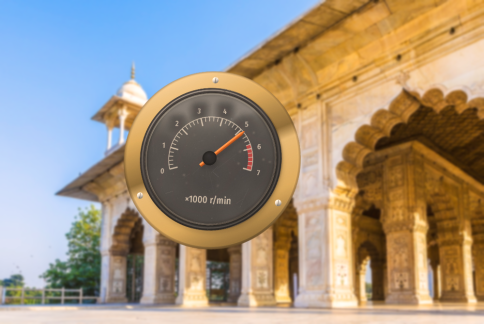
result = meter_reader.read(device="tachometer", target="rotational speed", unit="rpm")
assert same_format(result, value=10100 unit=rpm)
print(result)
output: value=5200 unit=rpm
